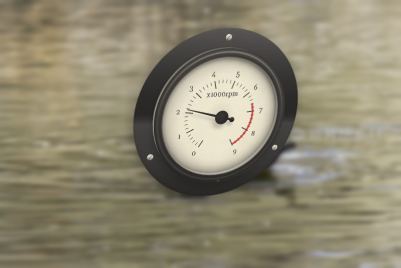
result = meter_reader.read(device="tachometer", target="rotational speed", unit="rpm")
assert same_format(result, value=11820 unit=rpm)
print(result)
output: value=2200 unit=rpm
